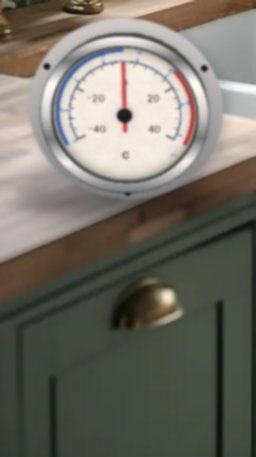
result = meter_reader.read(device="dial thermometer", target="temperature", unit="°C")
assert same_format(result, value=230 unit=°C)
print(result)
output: value=0 unit=°C
